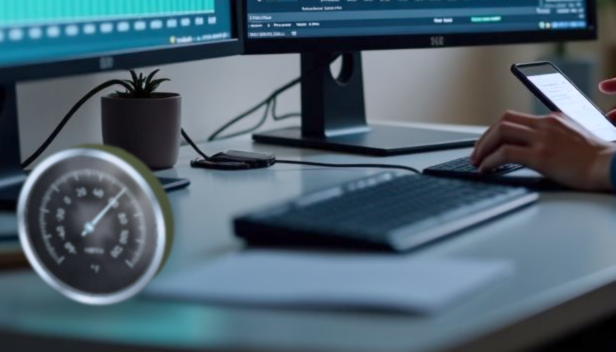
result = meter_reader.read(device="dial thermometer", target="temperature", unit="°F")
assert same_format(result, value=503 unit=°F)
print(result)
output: value=60 unit=°F
